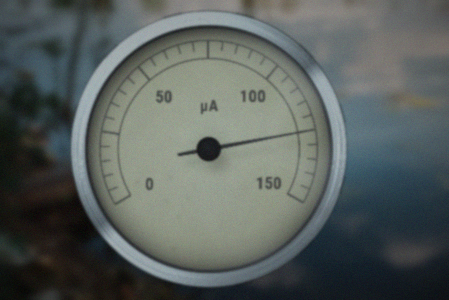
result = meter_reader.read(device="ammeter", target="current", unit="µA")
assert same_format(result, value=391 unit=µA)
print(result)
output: value=125 unit=µA
